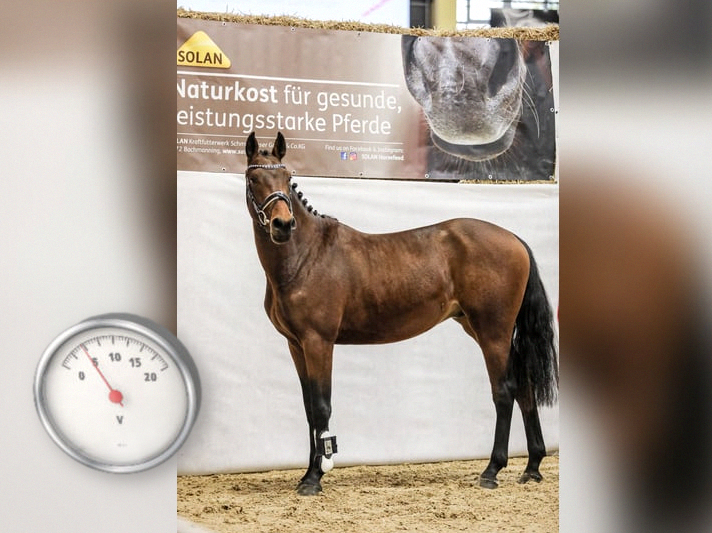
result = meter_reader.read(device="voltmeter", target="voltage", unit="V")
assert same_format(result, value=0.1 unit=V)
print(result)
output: value=5 unit=V
